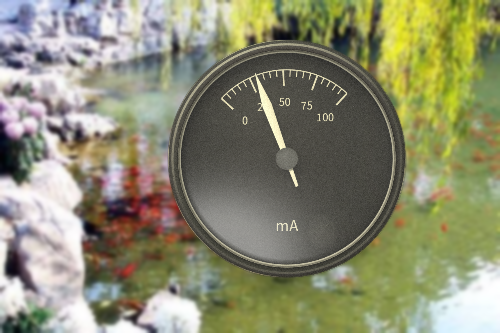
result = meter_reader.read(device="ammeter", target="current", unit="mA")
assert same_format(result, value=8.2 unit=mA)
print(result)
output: value=30 unit=mA
